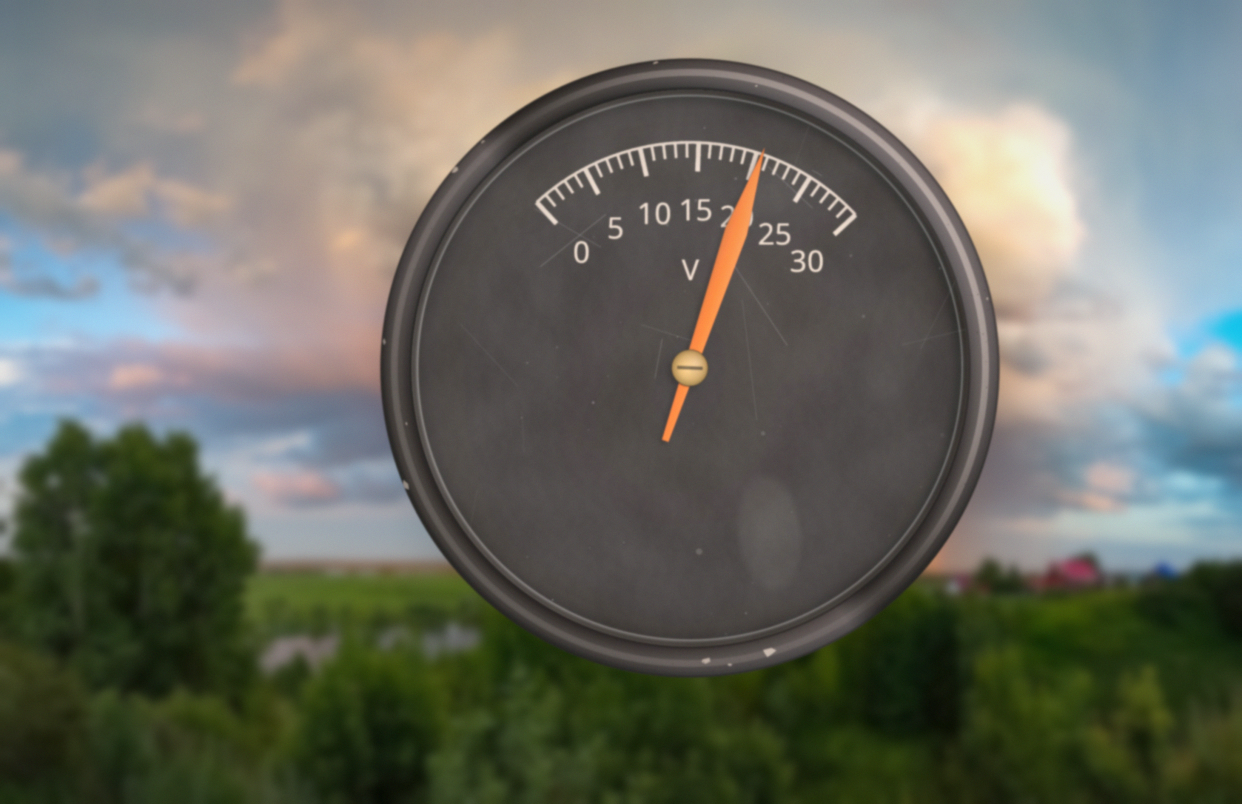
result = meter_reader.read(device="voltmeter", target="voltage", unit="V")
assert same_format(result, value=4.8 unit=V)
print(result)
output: value=20.5 unit=V
